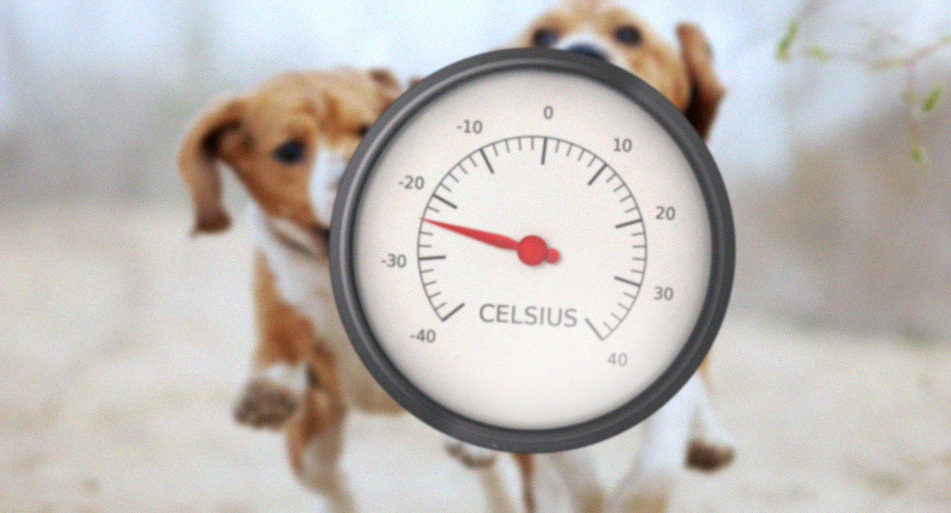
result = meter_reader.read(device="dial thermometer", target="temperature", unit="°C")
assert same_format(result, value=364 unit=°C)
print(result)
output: value=-24 unit=°C
